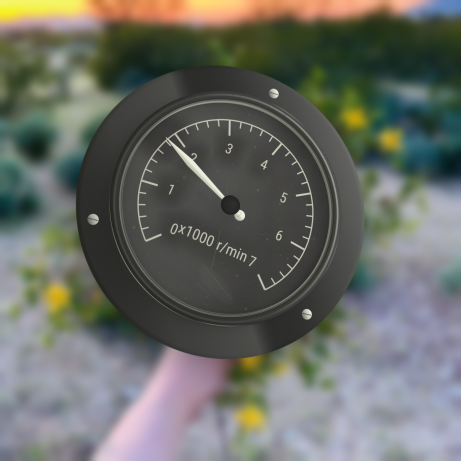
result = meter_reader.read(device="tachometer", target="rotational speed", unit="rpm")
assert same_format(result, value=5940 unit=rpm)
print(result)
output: value=1800 unit=rpm
